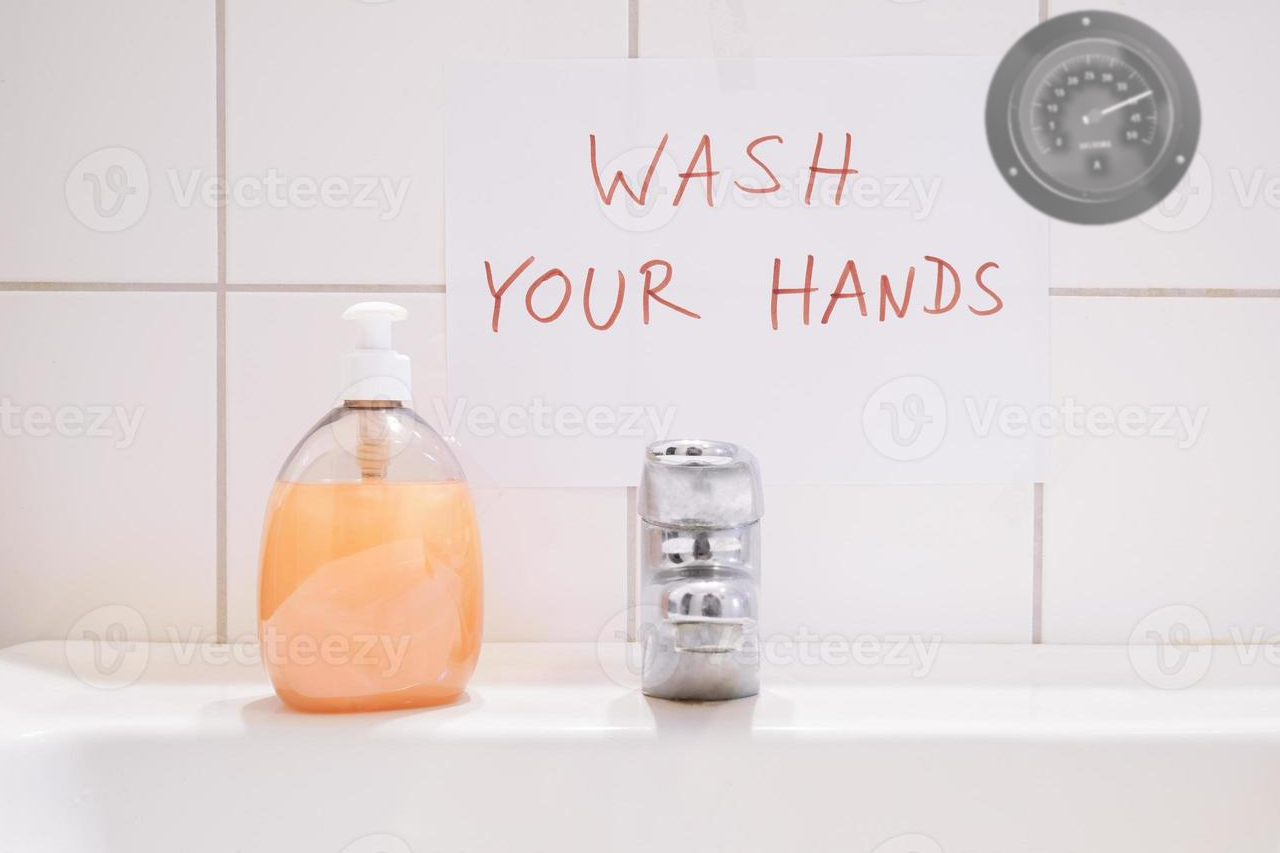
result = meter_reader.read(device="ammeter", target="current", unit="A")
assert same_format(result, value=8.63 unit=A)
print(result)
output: value=40 unit=A
